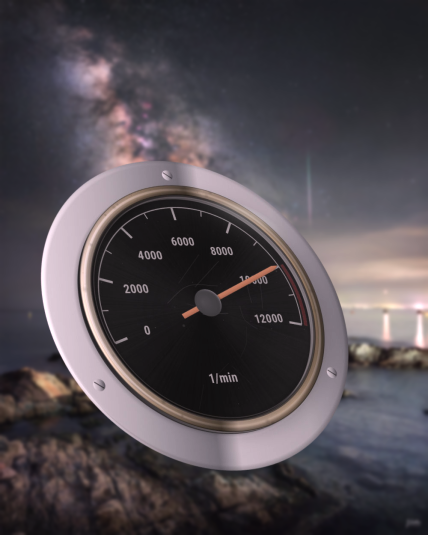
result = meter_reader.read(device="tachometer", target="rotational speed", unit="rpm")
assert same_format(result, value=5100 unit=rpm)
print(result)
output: value=10000 unit=rpm
